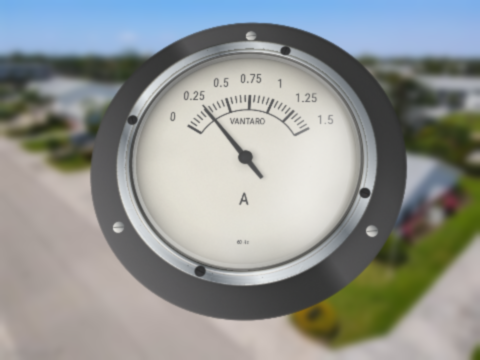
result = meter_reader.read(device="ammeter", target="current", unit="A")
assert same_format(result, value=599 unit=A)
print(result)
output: value=0.25 unit=A
